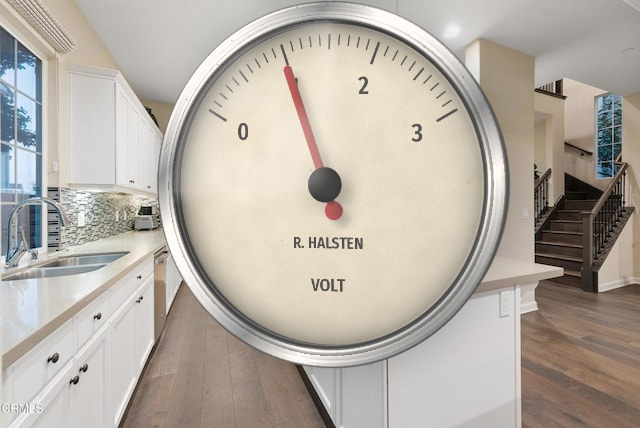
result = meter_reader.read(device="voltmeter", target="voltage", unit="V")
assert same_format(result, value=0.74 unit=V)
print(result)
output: value=1 unit=V
